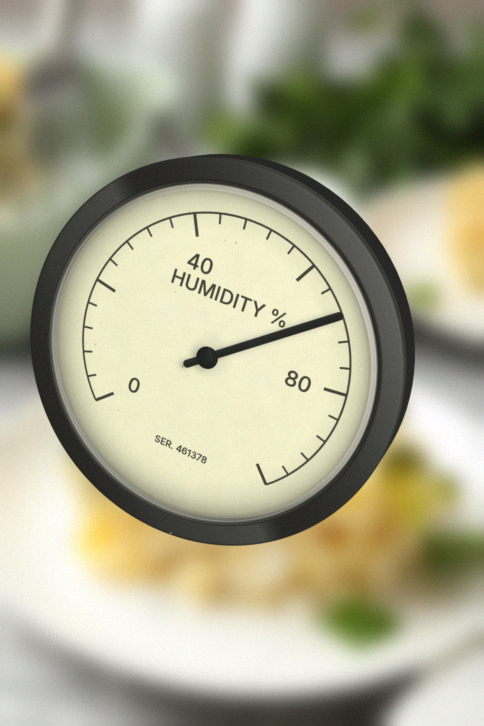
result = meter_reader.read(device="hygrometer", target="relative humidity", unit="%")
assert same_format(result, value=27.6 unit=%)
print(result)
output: value=68 unit=%
